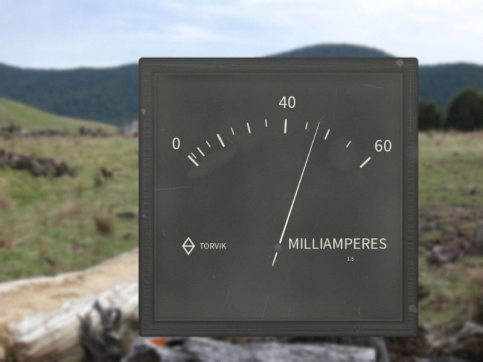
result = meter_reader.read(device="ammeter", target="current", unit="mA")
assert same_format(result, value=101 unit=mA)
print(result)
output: value=47.5 unit=mA
